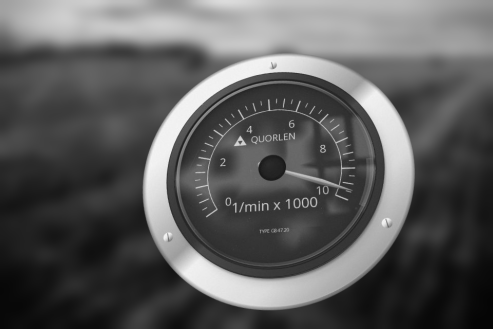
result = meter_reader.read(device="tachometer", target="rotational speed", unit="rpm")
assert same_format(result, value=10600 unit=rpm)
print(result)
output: value=9750 unit=rpm
